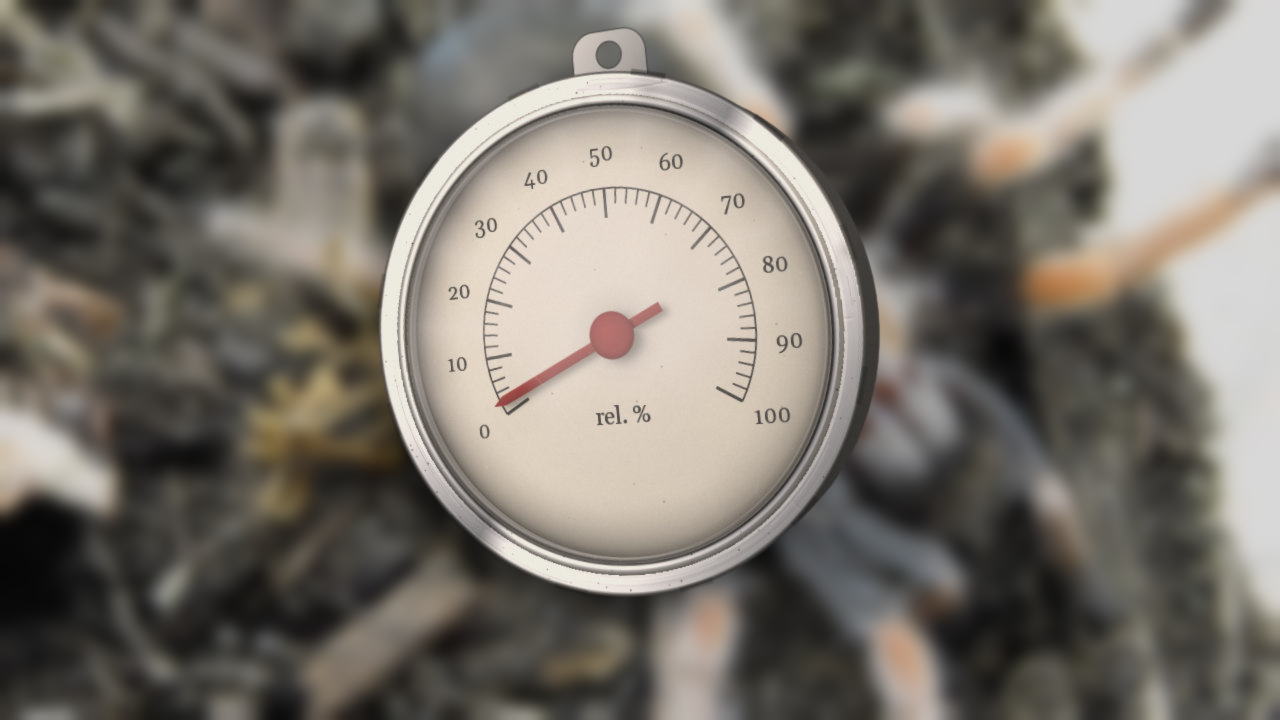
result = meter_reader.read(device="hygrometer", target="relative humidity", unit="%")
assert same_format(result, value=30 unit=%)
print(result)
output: value=2 unit=%
